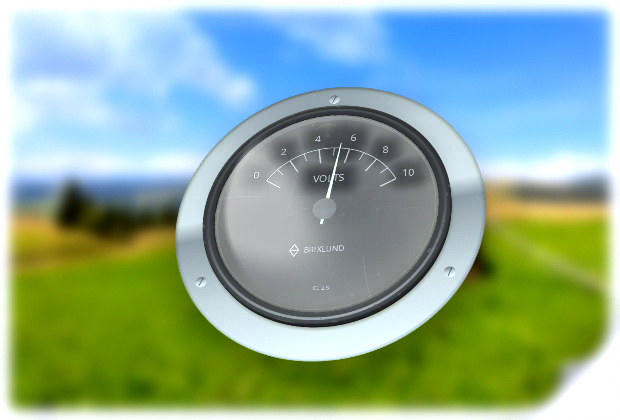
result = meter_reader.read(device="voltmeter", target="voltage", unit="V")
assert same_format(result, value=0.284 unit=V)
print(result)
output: value=5.5 unit=V
